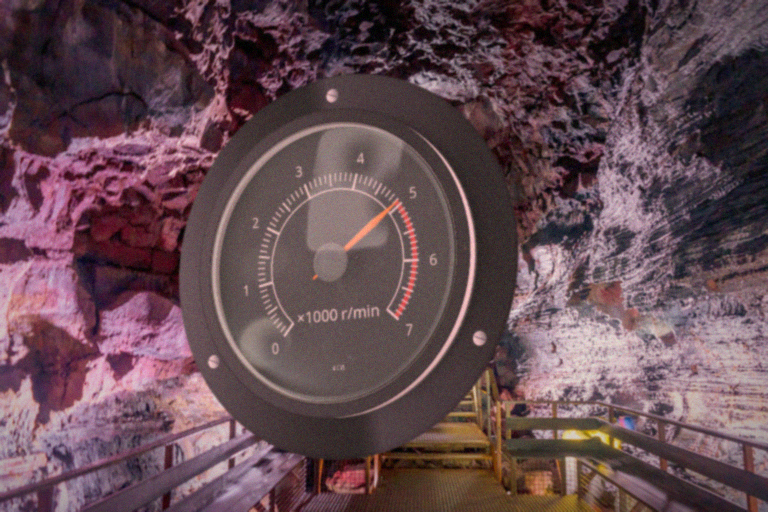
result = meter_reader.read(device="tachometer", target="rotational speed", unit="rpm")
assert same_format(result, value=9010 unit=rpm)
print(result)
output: value=5000 unit=rpm
